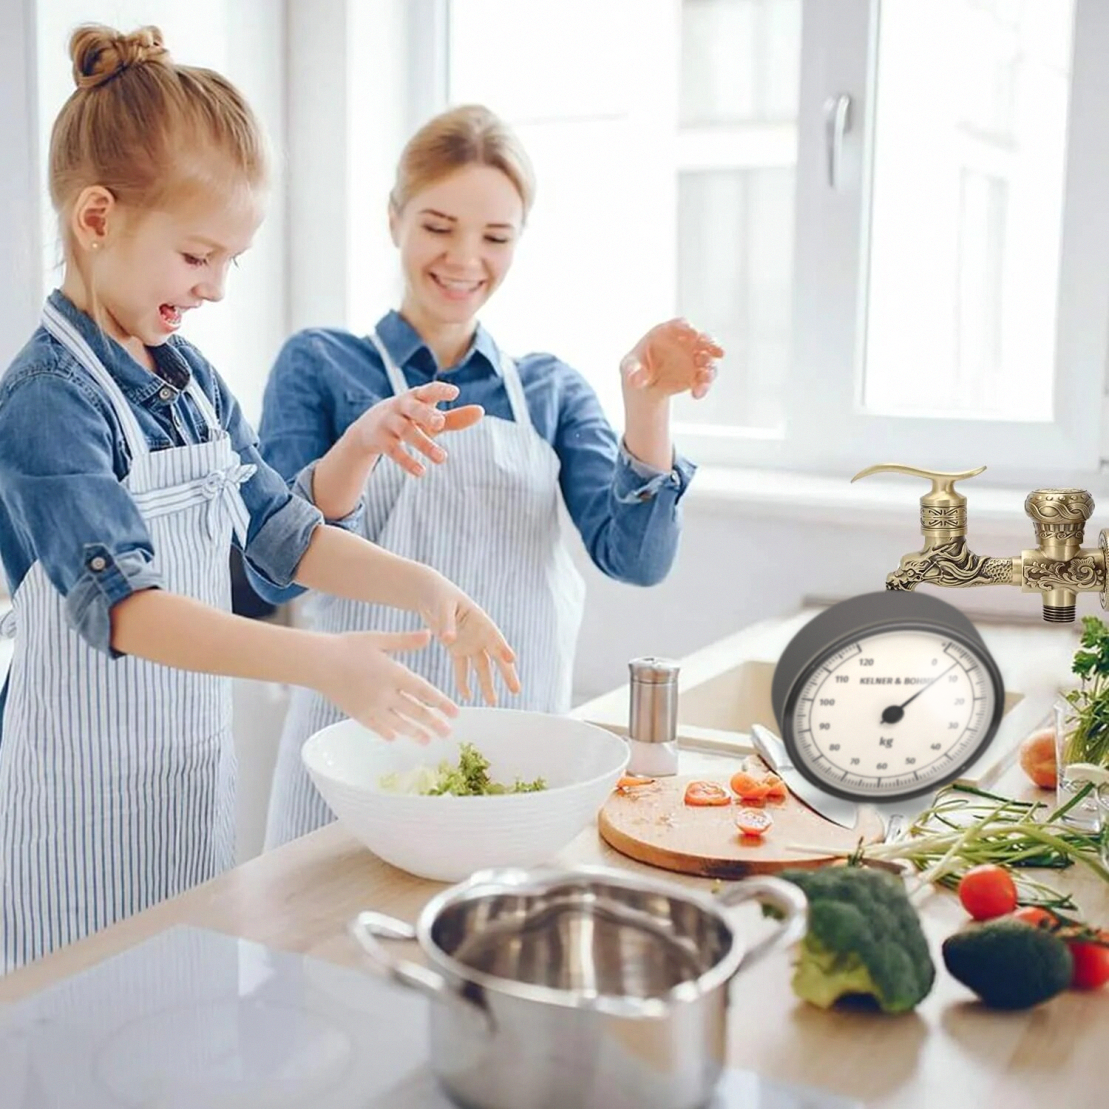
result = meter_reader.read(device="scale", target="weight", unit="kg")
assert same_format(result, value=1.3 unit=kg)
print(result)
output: value=5 unit=kg
